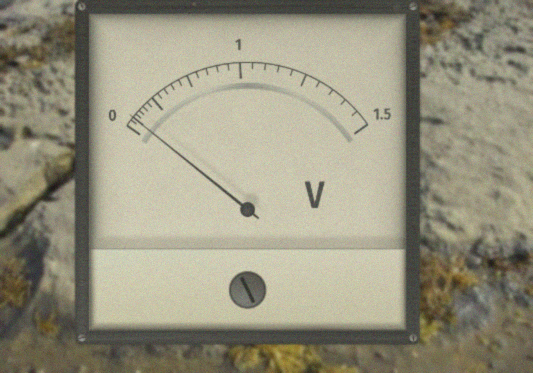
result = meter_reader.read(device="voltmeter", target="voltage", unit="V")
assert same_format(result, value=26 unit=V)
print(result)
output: value=0.25 unit=V
